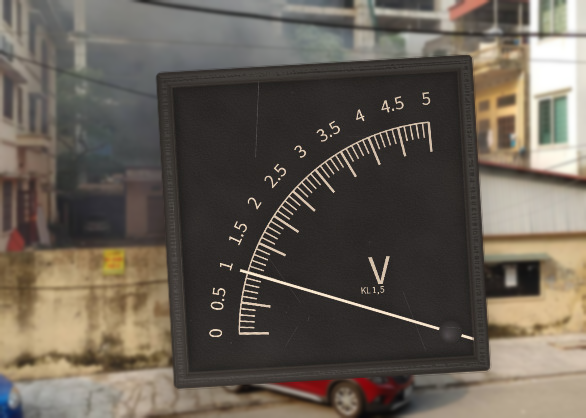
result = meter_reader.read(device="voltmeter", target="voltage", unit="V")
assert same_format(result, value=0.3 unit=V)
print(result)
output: value=1 unit=V
